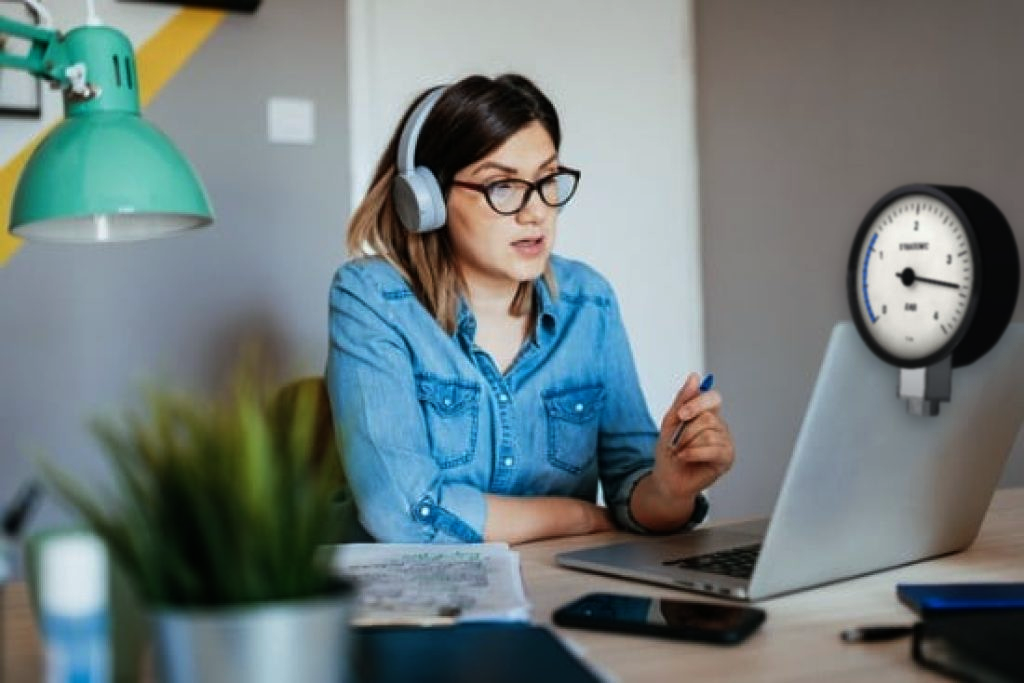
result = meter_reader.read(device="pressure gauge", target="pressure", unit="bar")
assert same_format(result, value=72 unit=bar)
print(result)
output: value=3.4 unit=bar
